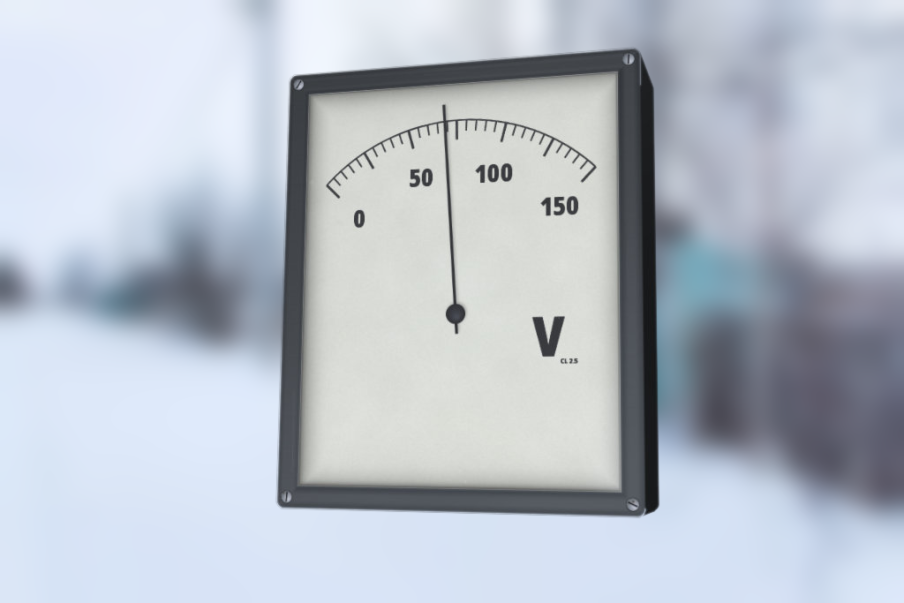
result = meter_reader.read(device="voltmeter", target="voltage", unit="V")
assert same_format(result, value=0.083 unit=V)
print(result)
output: value=70 unit=V
